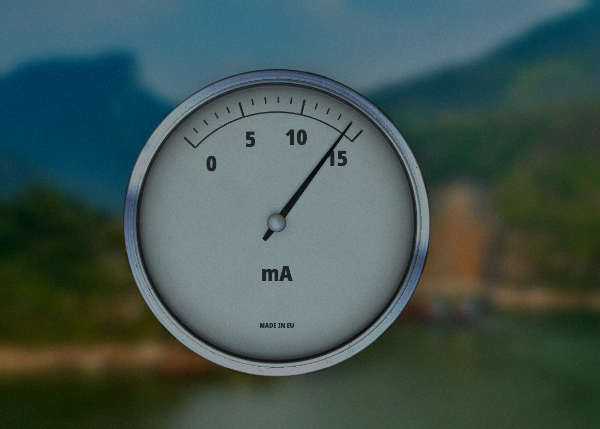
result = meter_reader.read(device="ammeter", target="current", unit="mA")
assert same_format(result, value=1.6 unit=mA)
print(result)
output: value=14 unit=mA
